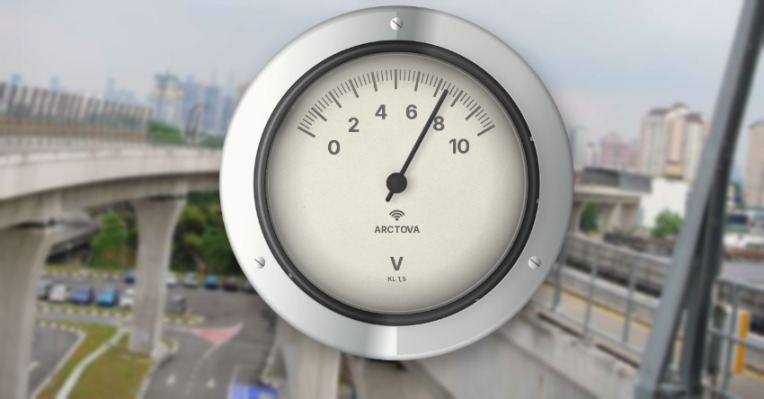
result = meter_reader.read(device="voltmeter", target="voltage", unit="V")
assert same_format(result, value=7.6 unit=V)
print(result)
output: value=7.4 unit=V
